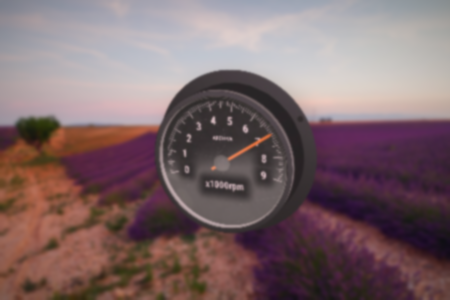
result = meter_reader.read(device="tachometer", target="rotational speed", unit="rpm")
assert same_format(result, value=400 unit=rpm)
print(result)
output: value=7000 unit=rpm
